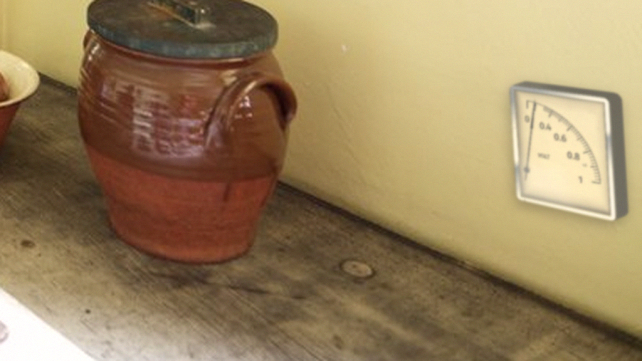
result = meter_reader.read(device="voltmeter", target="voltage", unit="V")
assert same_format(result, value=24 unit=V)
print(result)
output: value=0.2 unit=V
